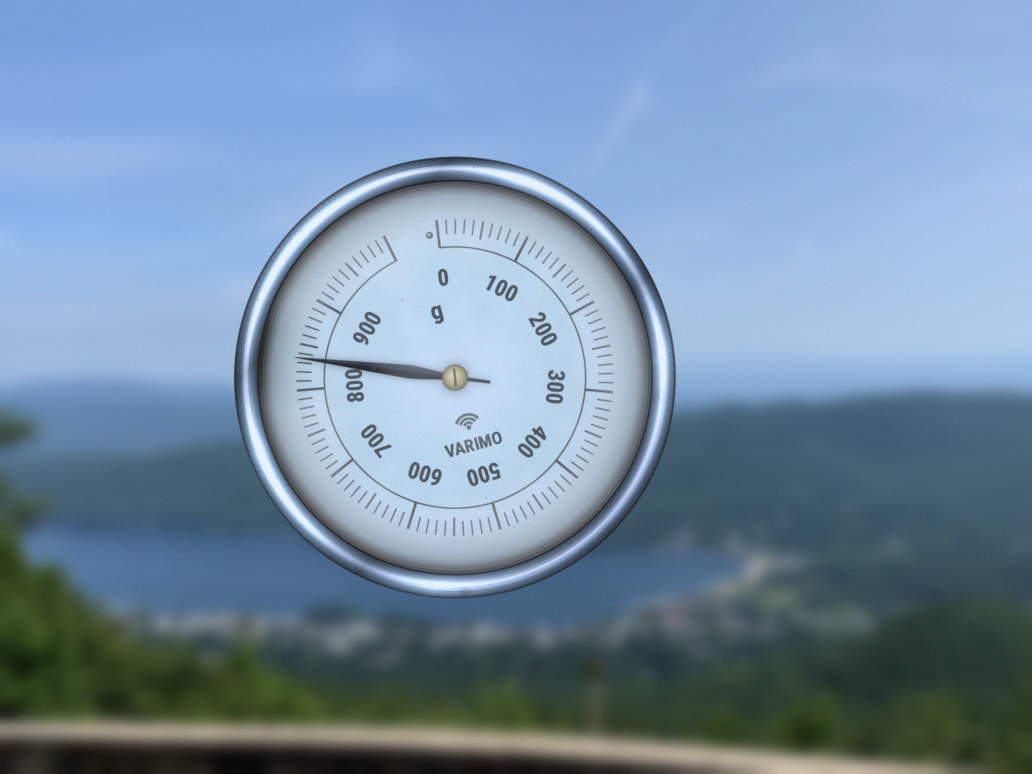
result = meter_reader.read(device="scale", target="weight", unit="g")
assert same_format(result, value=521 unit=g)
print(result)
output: value=835 unit=g
